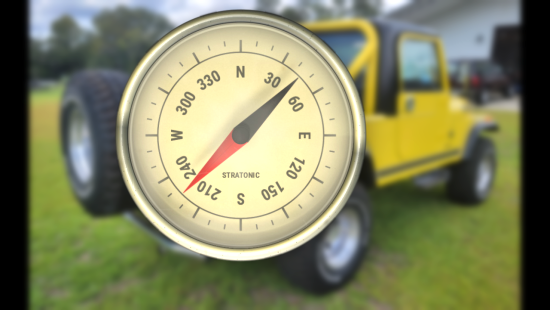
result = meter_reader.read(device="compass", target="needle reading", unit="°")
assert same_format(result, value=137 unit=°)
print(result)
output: value=225 unit=°
